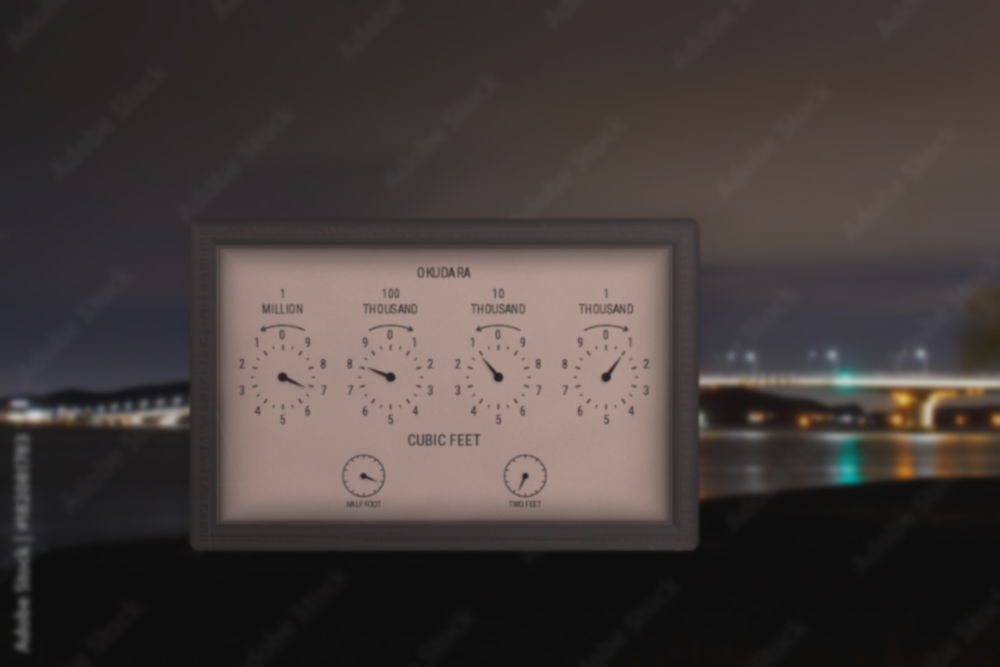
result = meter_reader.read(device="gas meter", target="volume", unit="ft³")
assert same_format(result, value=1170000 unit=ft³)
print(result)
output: value=681100 unit=ft³
